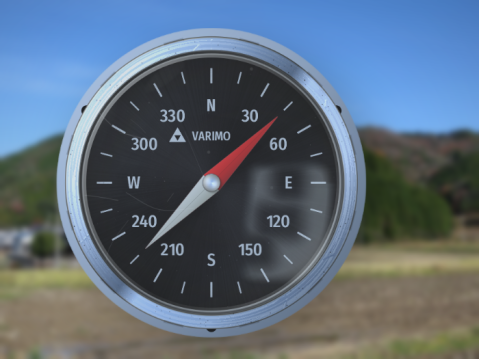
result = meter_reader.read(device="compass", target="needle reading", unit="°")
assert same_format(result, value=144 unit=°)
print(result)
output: value=45 unit=°
